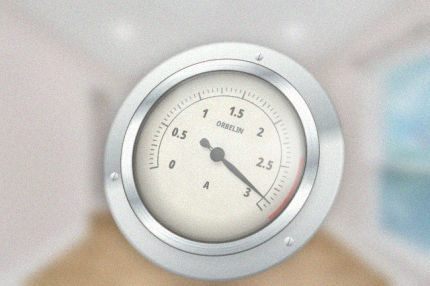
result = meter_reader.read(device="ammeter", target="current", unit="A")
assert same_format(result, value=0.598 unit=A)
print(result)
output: value=2.9 unit=A
